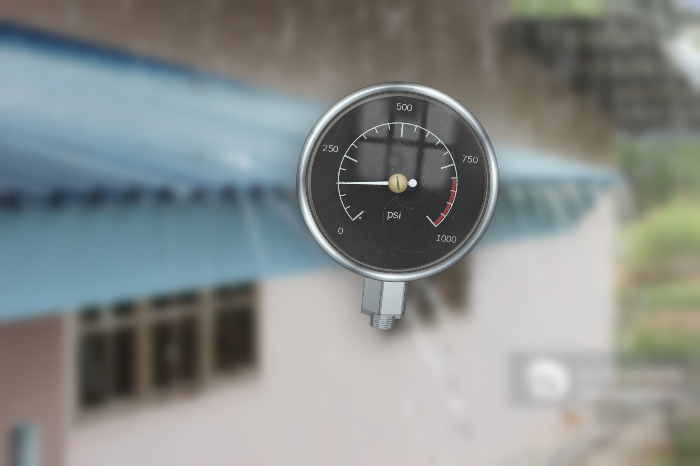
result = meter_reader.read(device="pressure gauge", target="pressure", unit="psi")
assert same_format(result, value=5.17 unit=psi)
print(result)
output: value=150 unit=psi
